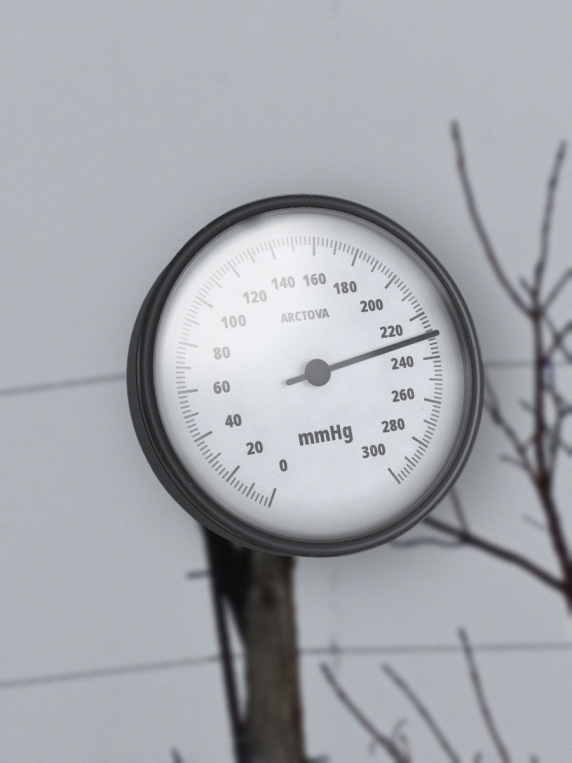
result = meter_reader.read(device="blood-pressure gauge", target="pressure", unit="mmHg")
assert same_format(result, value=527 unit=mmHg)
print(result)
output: value=230 unit=mmHg
